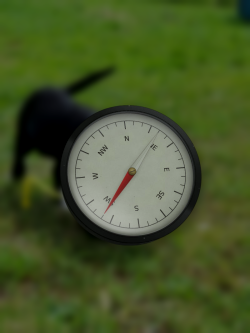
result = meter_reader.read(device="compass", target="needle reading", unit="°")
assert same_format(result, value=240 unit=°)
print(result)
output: value=220 unit=°
